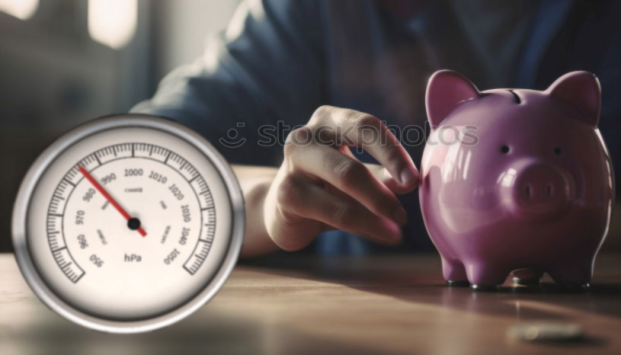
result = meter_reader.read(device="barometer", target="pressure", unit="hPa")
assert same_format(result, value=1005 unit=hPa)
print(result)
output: value=985 unit=hPa
